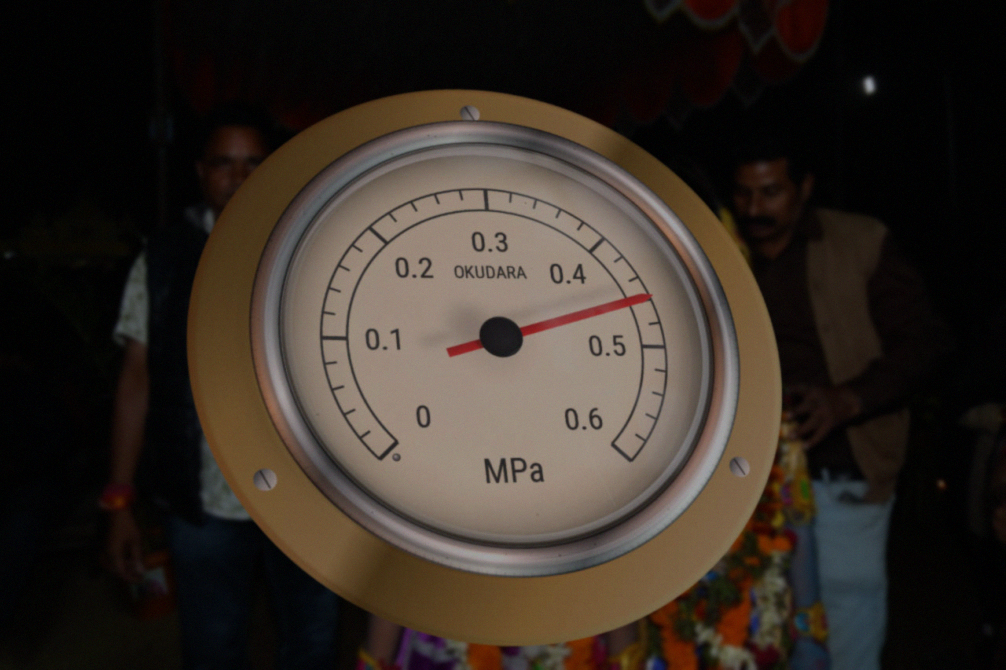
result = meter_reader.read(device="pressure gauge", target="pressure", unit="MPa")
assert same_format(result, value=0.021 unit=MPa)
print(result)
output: value=0.46 unit=MPa
